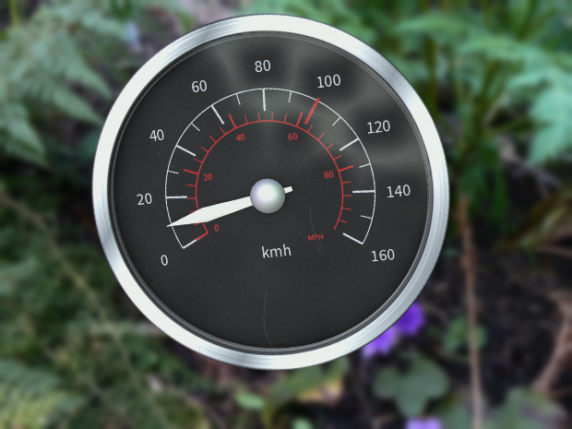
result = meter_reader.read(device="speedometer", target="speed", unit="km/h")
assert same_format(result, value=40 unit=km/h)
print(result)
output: value=10 unit=km/h
